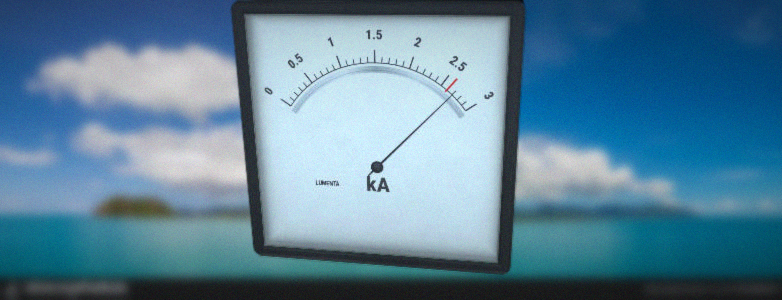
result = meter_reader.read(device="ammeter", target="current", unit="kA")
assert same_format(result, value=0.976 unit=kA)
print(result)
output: value=2.7 unit=kA
